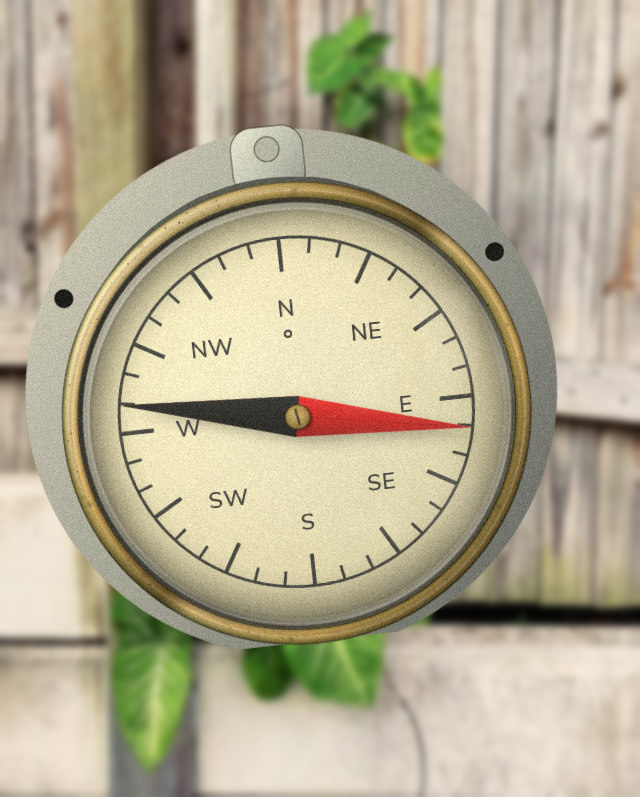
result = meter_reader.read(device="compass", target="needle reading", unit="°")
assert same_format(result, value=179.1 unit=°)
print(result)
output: value=100 unit=°
